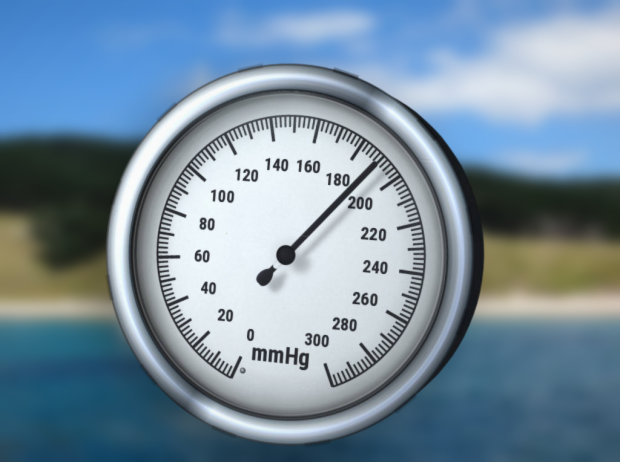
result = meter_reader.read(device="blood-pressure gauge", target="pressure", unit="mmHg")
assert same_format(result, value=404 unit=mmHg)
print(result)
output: value=190 unit=mmHg
